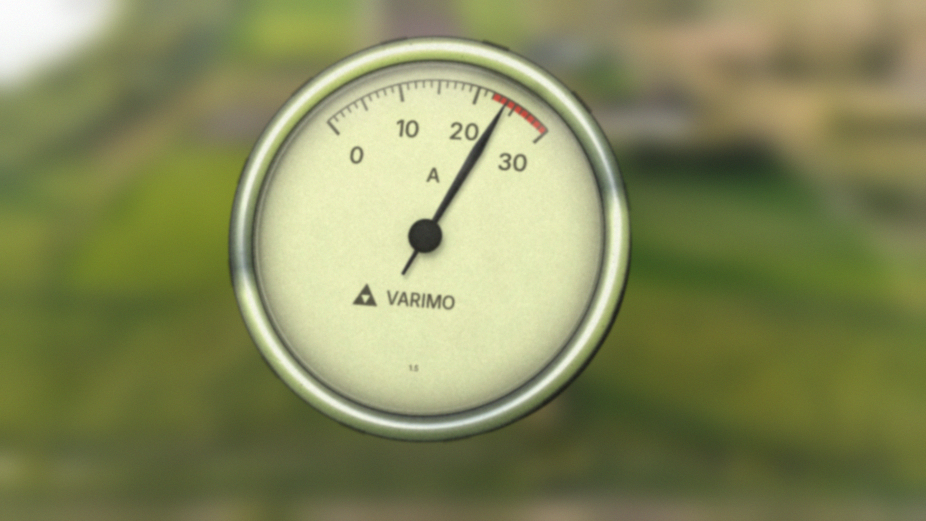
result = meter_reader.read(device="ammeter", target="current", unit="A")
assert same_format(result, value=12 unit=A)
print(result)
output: value=24 unit=A
